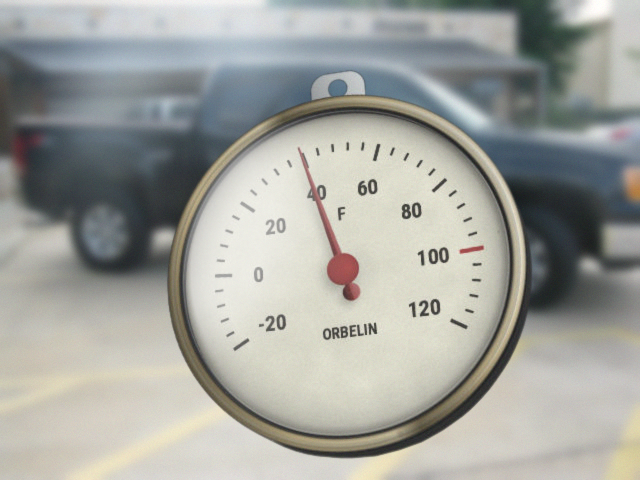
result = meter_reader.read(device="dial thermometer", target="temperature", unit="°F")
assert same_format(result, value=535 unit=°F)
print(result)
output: value=40 unit=°F
